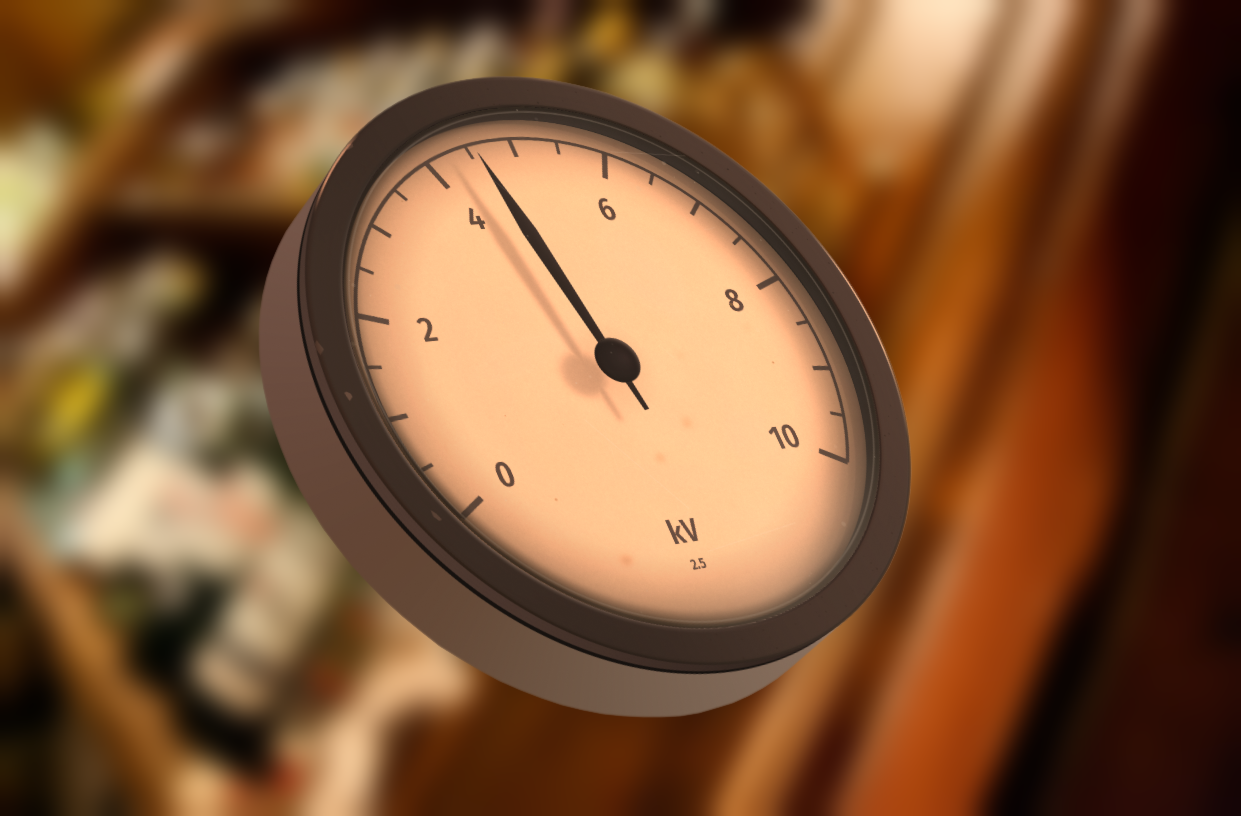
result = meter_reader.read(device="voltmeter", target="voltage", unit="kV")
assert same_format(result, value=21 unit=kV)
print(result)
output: value=4.5 unit=kV
